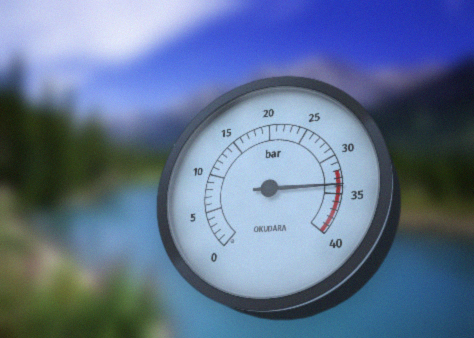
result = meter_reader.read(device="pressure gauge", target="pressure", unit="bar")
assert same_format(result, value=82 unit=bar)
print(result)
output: value=34 unit=bar
